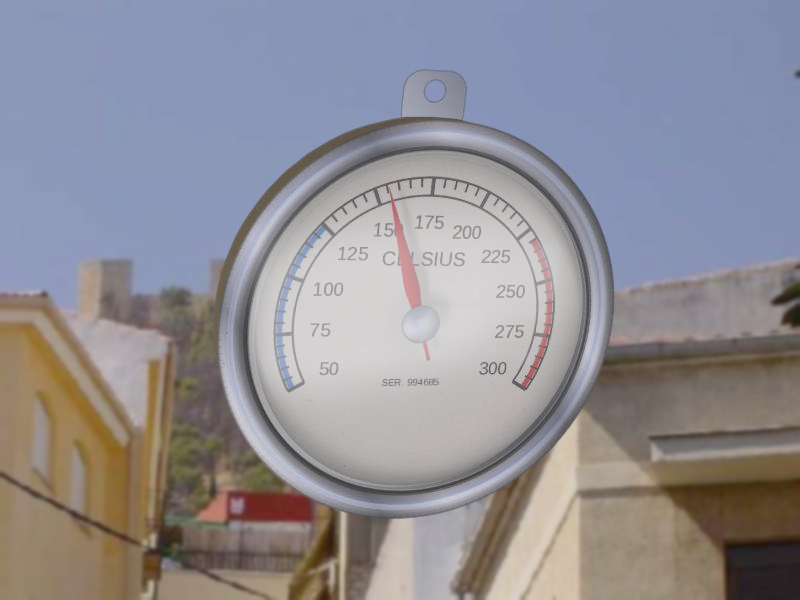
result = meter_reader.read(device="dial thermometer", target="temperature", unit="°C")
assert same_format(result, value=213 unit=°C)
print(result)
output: value=155 unit=°C
